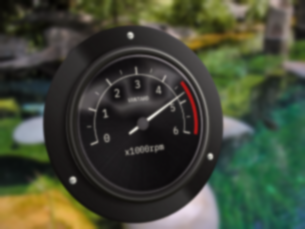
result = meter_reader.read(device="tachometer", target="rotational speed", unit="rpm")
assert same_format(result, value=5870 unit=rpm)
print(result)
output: value=4750 unit=rpm
